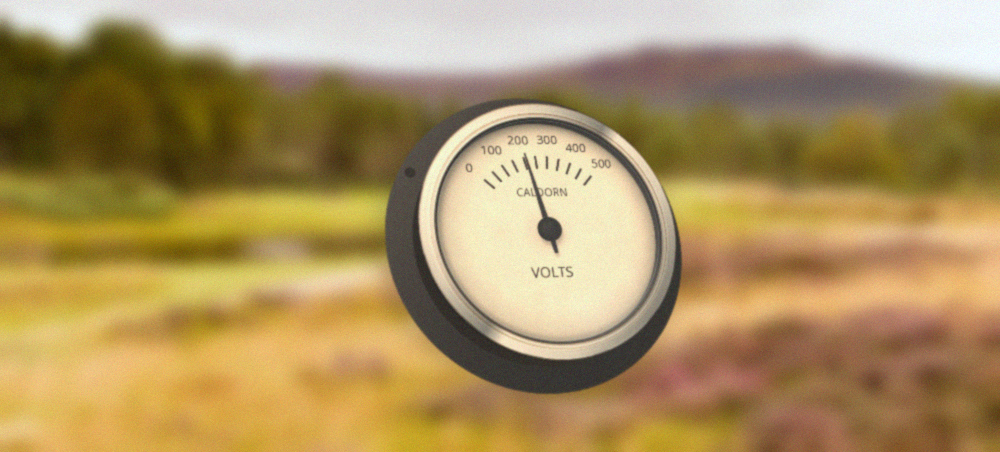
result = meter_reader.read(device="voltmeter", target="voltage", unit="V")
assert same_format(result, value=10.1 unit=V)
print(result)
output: value=200 unit=V
